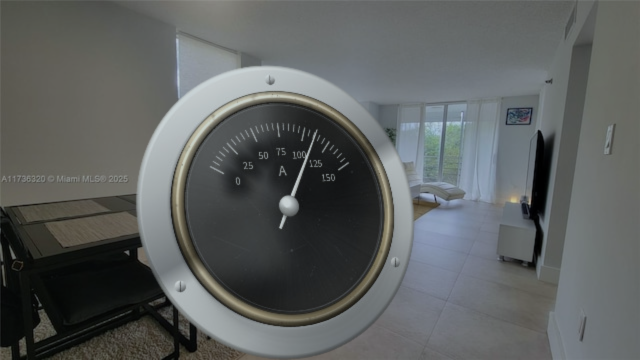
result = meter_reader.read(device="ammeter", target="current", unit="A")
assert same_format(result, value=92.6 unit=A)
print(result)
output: value=110 unit=A
